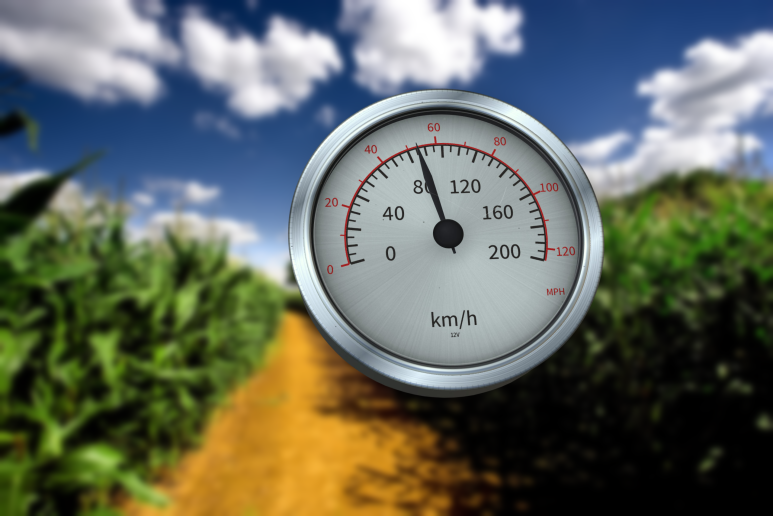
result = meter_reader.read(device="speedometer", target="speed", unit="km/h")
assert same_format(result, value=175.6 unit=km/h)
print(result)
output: value=85 unit=km/h
